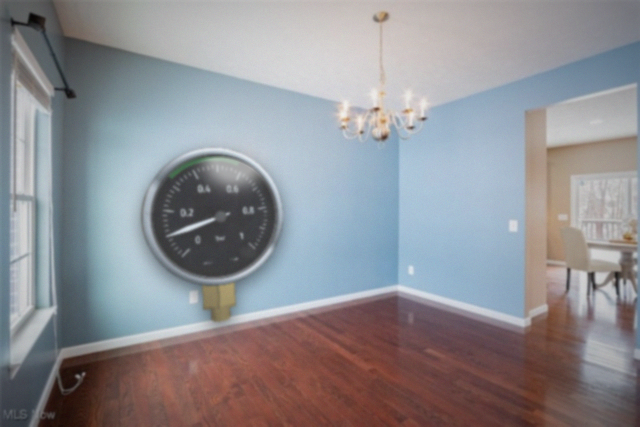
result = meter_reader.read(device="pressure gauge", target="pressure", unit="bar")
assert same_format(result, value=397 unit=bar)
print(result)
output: value=0.1 unit=bar
